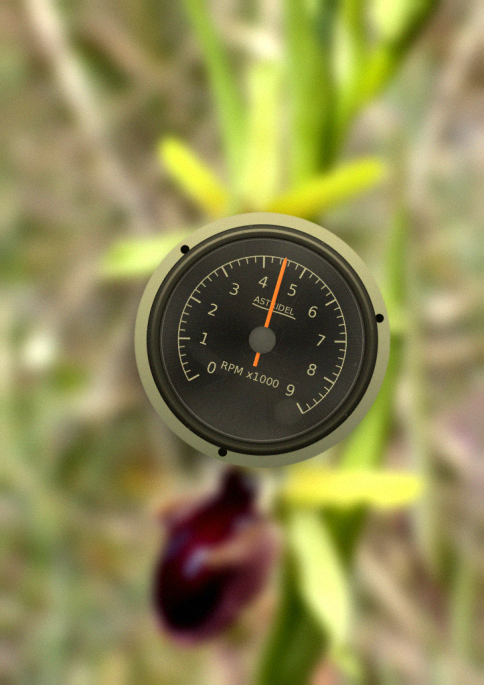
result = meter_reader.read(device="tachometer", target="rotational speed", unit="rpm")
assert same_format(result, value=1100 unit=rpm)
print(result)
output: value=4500 unit=rpm
